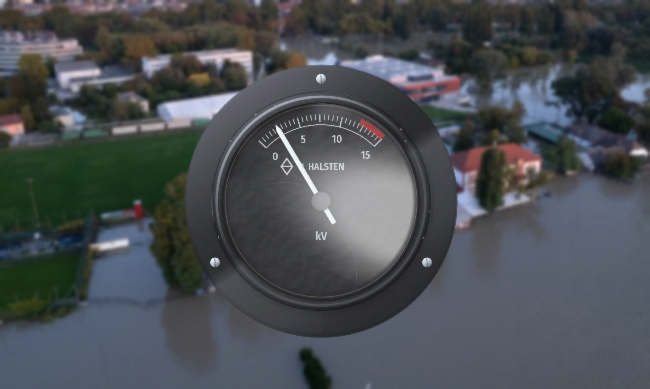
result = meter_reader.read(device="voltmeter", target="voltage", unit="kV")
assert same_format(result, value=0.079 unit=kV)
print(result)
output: value=2.5 unit=kV
